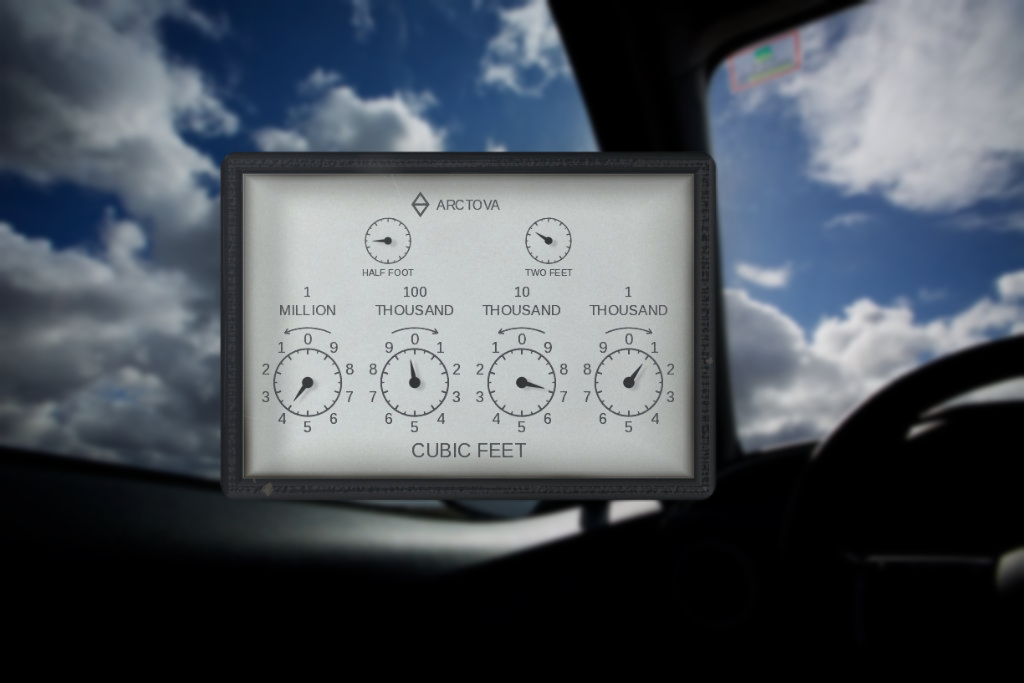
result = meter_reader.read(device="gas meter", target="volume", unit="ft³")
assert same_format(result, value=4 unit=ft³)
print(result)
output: value=397100 unit=ft³
